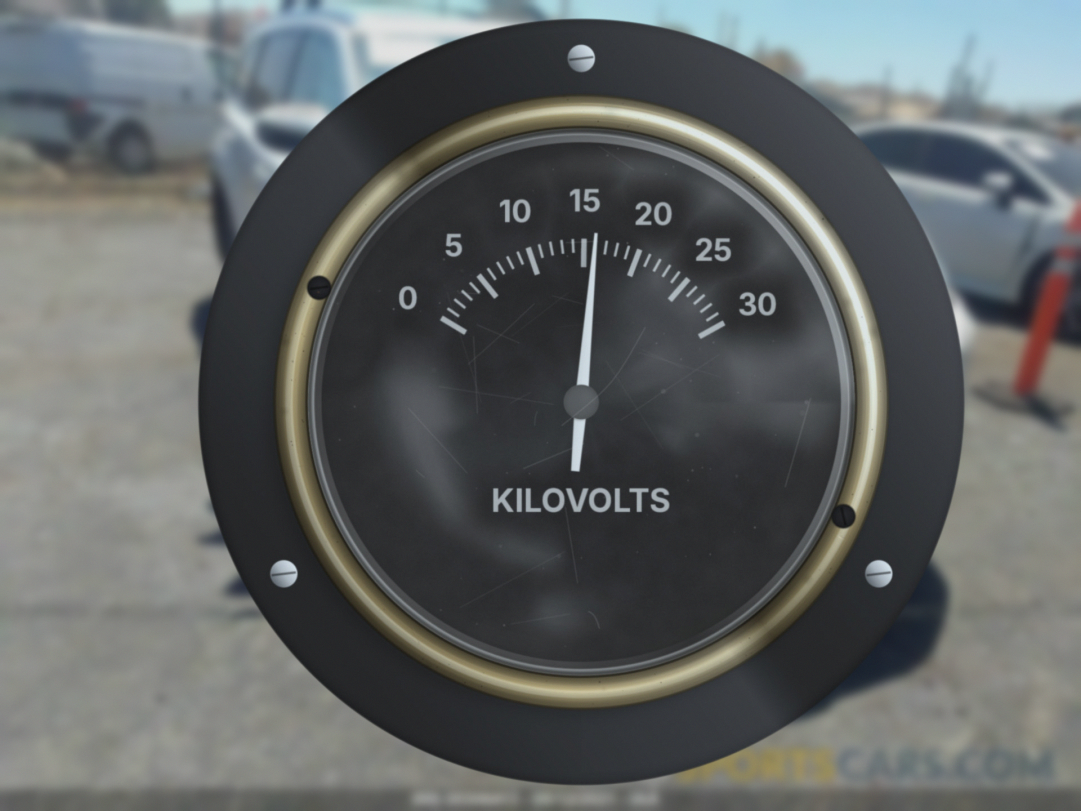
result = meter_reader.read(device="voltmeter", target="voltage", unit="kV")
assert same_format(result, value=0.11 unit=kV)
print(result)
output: value=16 unit=kV
